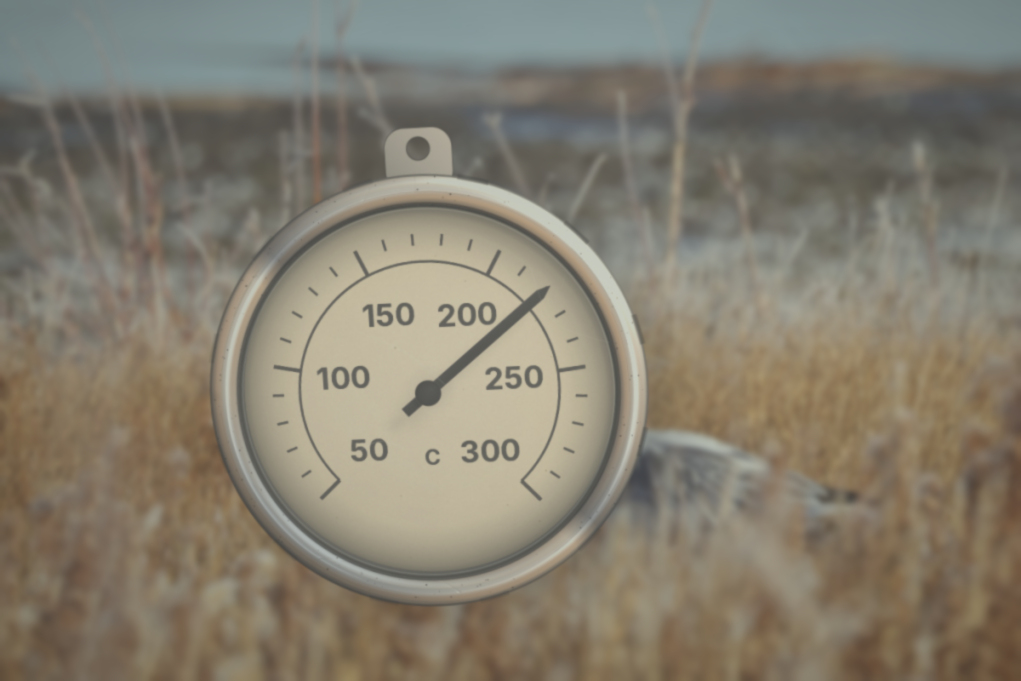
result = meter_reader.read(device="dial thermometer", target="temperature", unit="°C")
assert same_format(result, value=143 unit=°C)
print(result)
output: value=220 unit=°C
